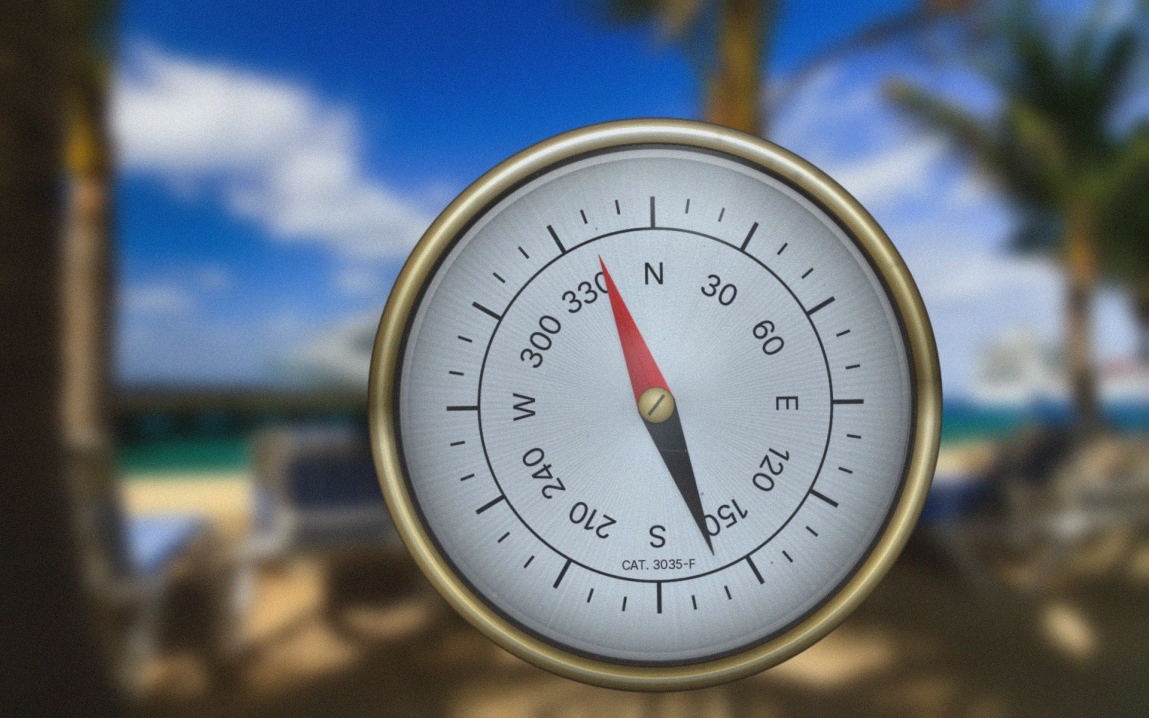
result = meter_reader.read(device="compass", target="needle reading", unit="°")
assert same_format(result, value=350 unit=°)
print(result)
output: value=340 unit=°
